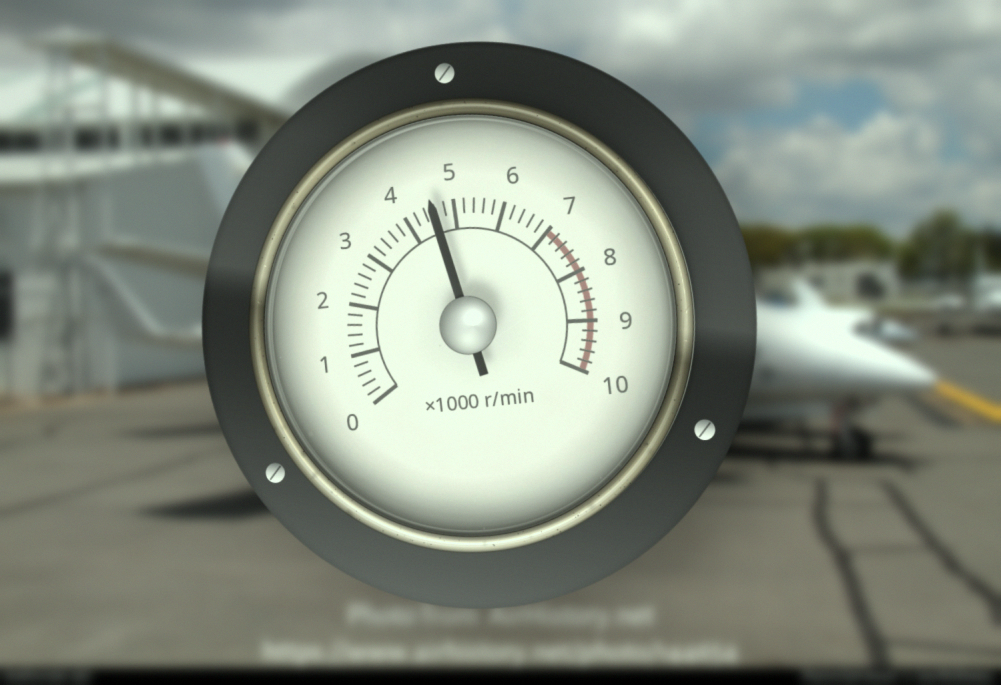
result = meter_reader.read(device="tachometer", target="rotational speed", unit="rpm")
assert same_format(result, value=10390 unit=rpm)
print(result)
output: value=4600 unit=rpm
